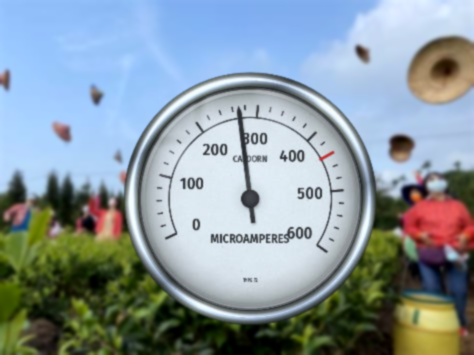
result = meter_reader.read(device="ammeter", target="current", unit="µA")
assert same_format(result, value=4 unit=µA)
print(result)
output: value=270 unit=µA
